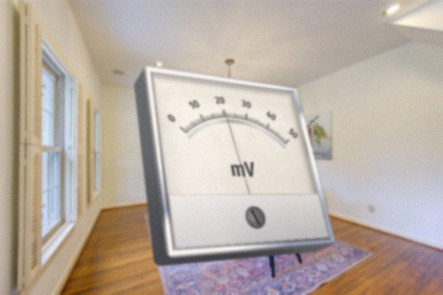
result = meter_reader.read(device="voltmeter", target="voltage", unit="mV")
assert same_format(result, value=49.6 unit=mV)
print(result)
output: value=20 unit=mV
